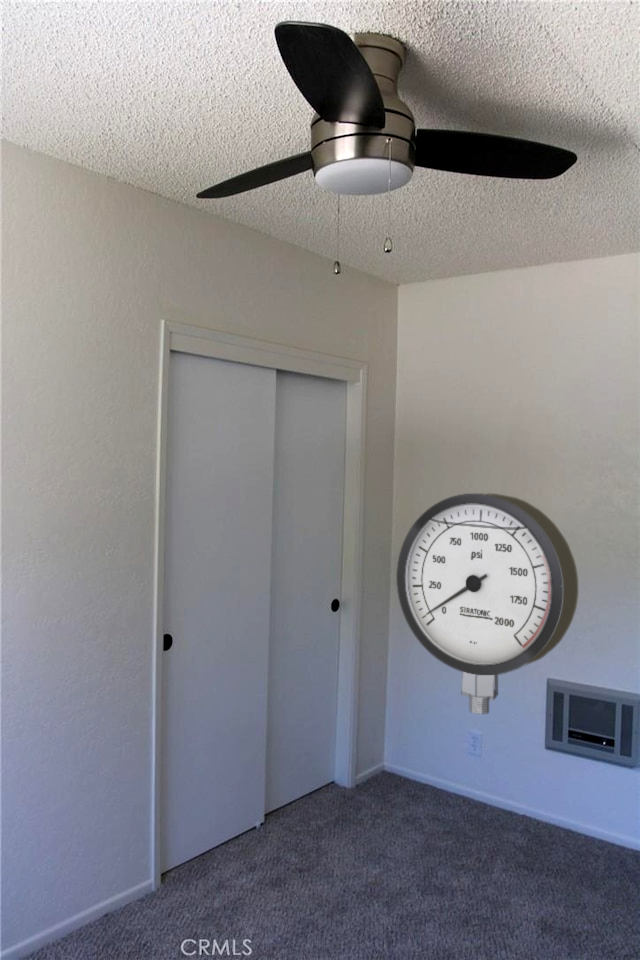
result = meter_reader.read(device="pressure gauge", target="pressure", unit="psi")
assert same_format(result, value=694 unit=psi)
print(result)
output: value=50 unit=psi
